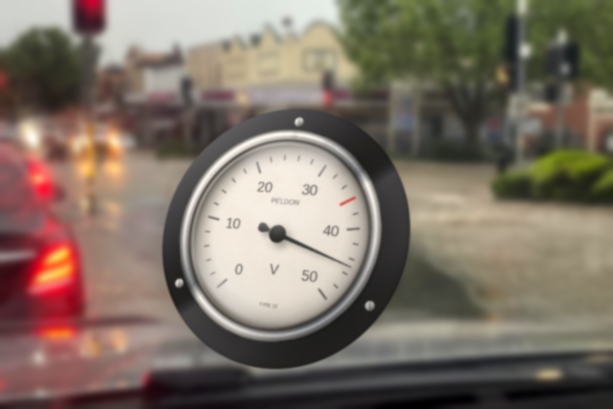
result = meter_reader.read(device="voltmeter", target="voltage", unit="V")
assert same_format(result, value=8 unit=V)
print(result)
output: value=45 unit=V
